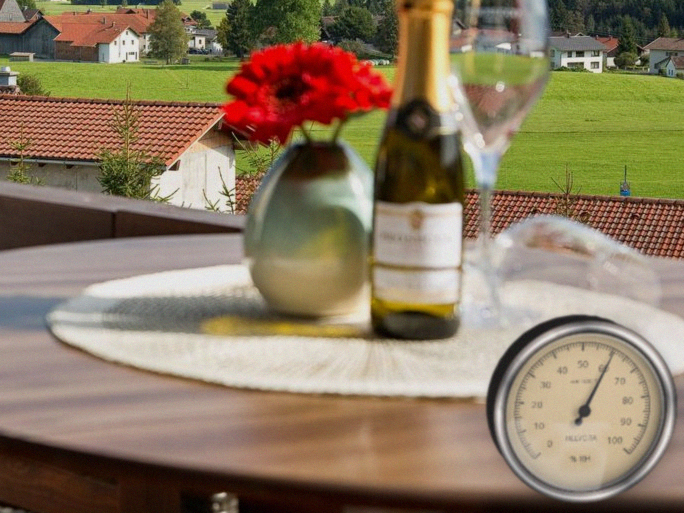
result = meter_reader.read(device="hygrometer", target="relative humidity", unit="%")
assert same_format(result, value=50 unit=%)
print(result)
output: value=60 unit=%
